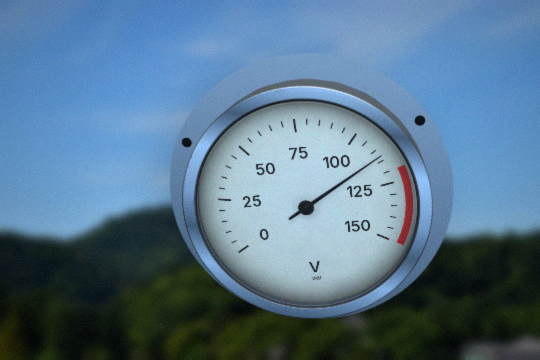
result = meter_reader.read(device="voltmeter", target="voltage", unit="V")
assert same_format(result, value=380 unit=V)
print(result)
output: value=112.5 unit=V
